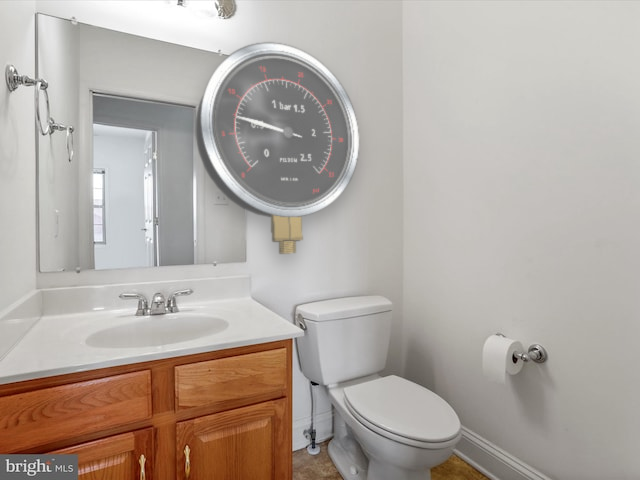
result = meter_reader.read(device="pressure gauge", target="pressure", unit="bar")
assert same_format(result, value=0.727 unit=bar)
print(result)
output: value=0.5 unit=bar
